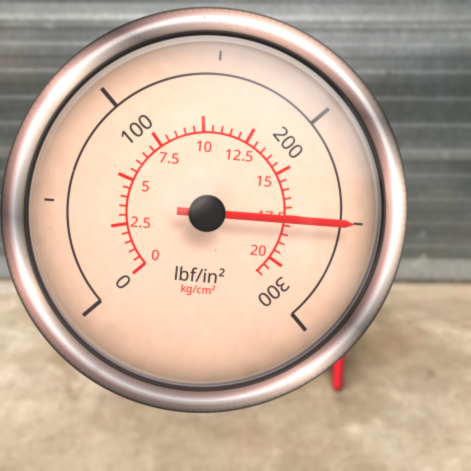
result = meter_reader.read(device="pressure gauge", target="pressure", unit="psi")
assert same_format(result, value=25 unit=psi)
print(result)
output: value=250 unit=psi
